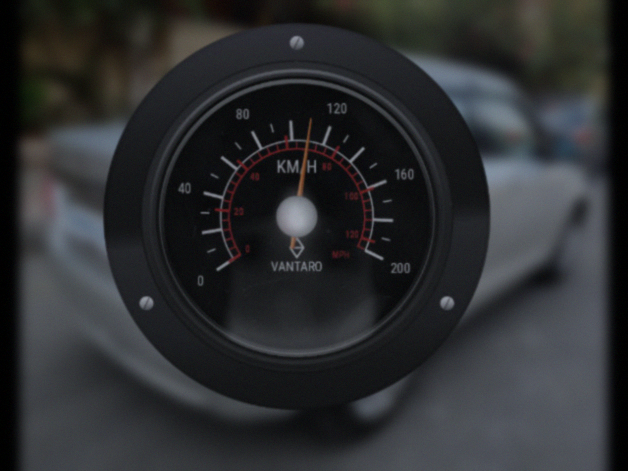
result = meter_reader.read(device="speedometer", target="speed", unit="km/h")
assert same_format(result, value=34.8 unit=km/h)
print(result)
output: value=110 unit=km/h
